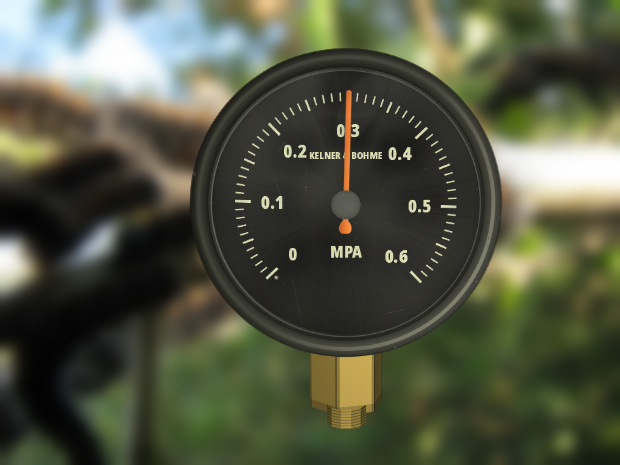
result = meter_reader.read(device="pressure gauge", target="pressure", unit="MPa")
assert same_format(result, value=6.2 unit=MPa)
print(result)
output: value=0.3 unit=MPa
